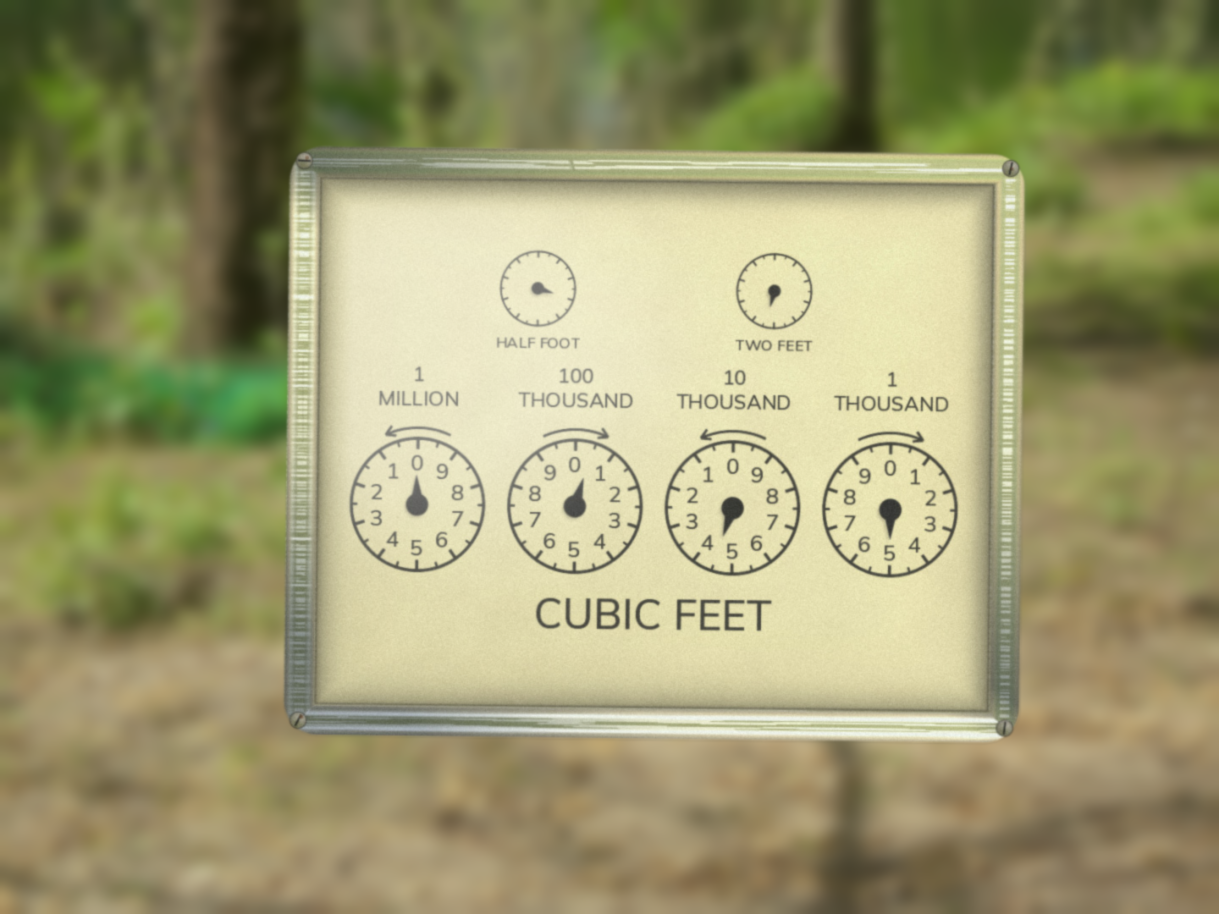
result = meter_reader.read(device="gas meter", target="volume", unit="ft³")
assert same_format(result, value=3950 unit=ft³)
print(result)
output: value=4500 unit=ft³
